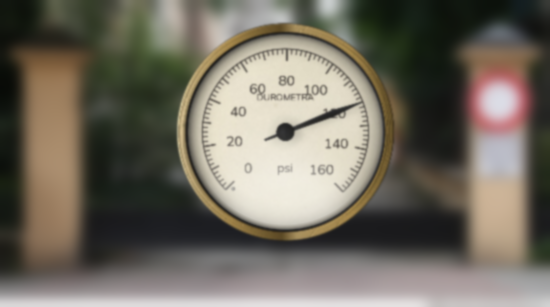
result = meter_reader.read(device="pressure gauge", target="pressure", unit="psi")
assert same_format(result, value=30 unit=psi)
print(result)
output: value=120 unit=psi
